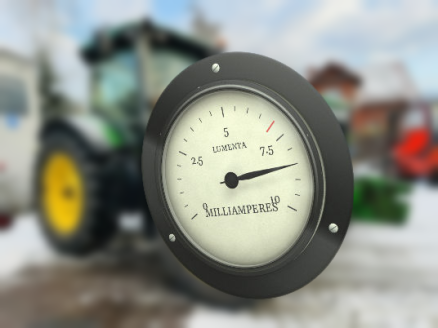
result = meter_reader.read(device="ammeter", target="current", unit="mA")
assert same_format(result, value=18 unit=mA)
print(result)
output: value=8.5 unit=mA
